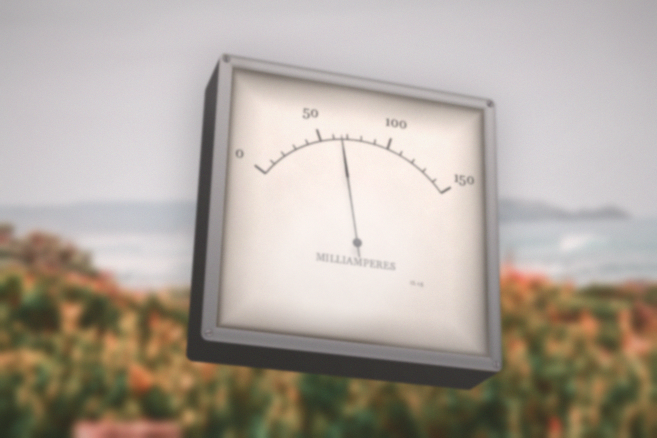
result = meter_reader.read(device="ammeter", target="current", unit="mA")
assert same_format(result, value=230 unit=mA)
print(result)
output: value=65 unit=mA
